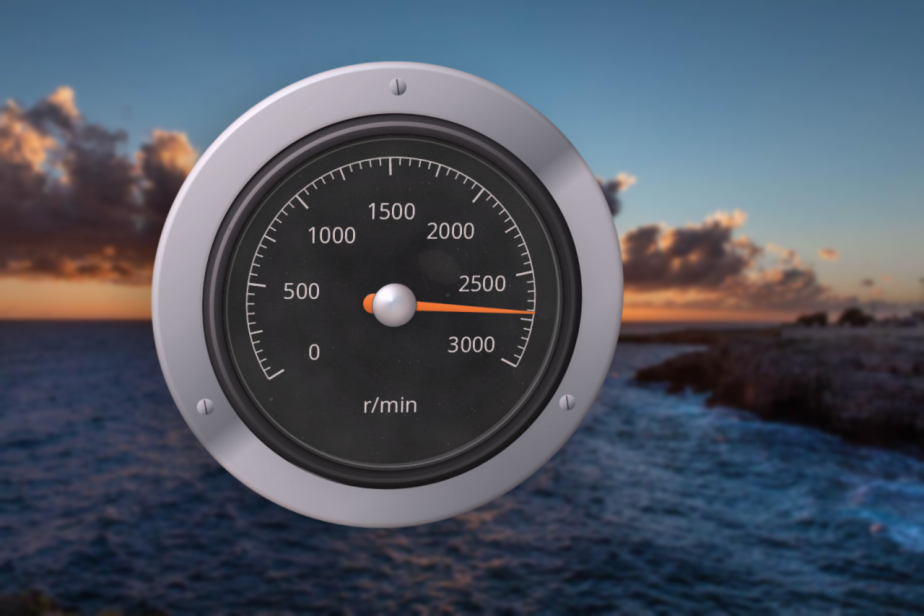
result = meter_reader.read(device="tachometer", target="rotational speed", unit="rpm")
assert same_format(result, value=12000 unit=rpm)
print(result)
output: value=2700 unit=rpm
